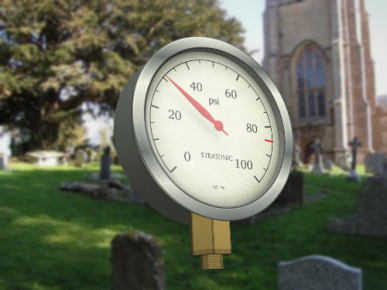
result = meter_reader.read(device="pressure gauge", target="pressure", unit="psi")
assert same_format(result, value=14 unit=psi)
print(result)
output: value=30 unit=psi
